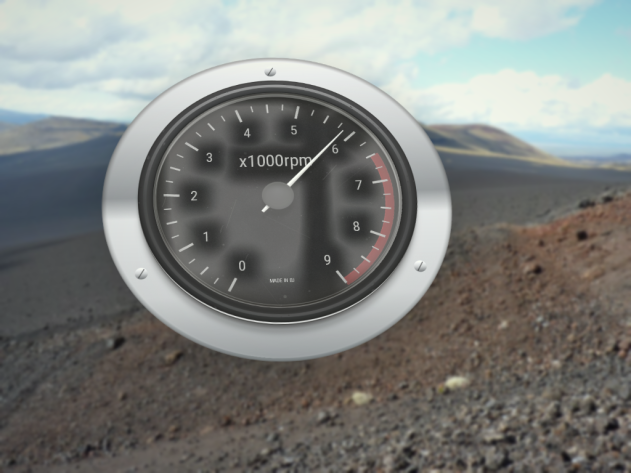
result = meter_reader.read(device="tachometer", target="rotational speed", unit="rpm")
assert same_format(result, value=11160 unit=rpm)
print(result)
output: value=5875 unit=rpm
